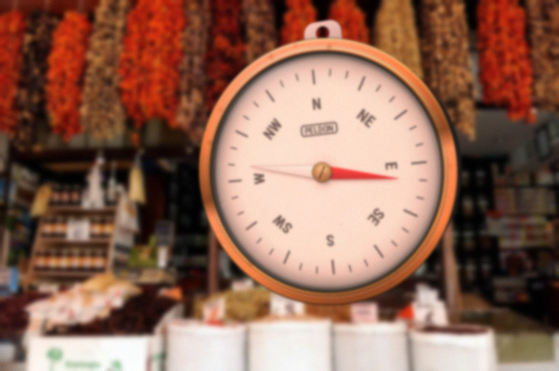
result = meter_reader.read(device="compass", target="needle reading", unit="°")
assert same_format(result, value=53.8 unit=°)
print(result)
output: value=100 unit=°
